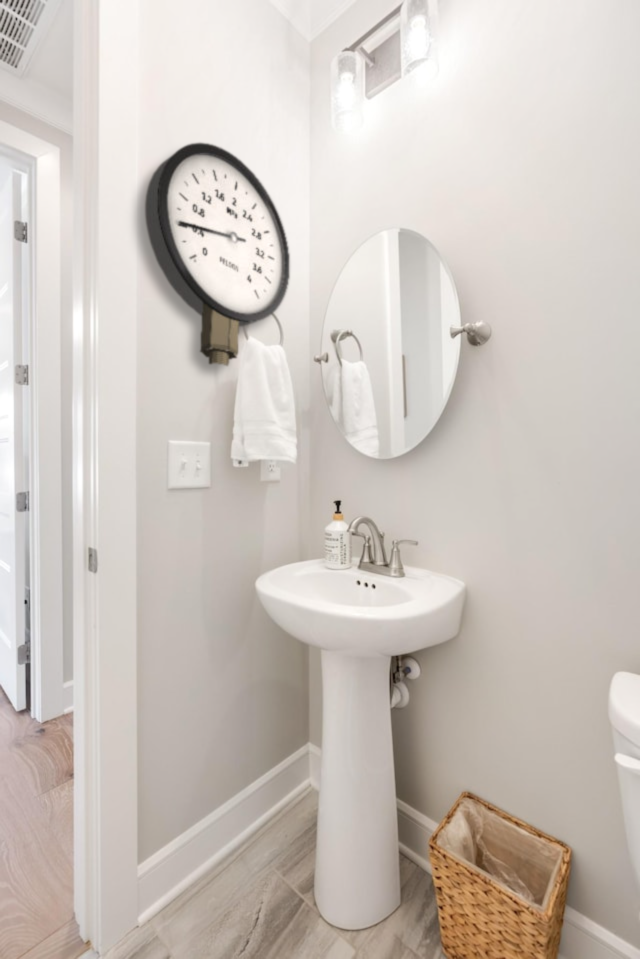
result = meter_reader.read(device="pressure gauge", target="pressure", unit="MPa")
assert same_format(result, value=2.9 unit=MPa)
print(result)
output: value=0.4 unit=MPa
